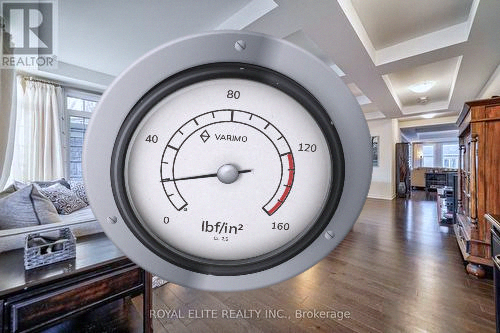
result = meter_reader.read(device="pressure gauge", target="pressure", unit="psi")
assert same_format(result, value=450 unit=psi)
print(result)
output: value=20 unit=psi
